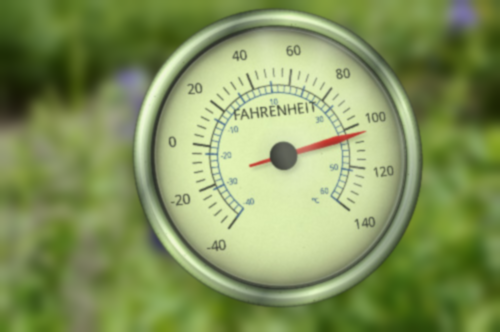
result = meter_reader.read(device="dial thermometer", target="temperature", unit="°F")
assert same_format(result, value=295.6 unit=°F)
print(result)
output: value=104 unit=°F
